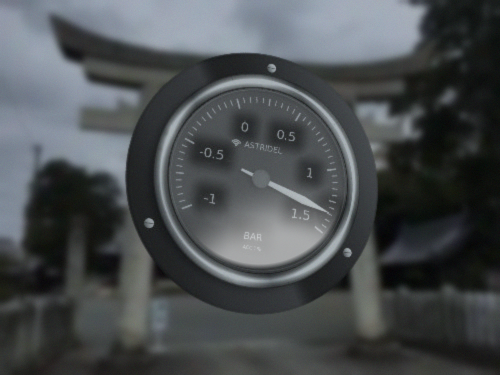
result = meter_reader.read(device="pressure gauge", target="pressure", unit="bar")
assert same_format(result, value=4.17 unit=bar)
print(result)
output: value=1.35 unit=bar
